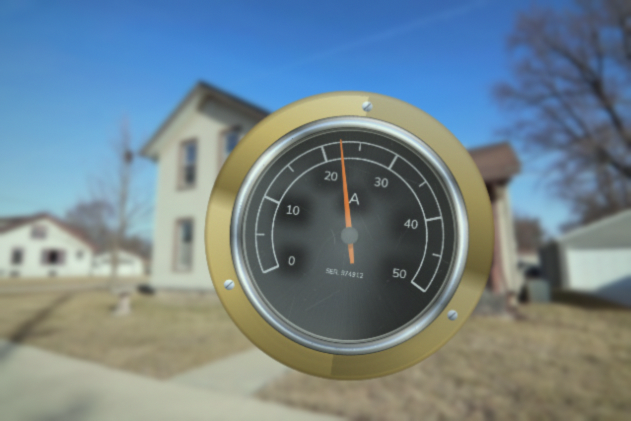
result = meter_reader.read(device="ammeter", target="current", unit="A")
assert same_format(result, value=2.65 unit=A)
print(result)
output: value=22.5 unit=A
